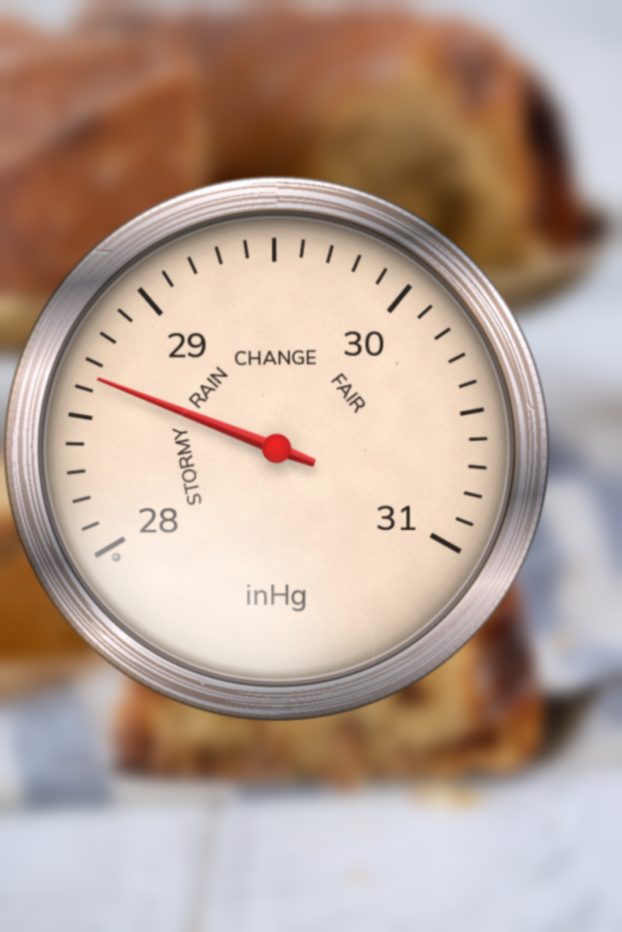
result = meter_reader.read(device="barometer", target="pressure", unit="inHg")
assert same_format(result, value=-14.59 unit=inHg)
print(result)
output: value=28.65 unit=inHg
